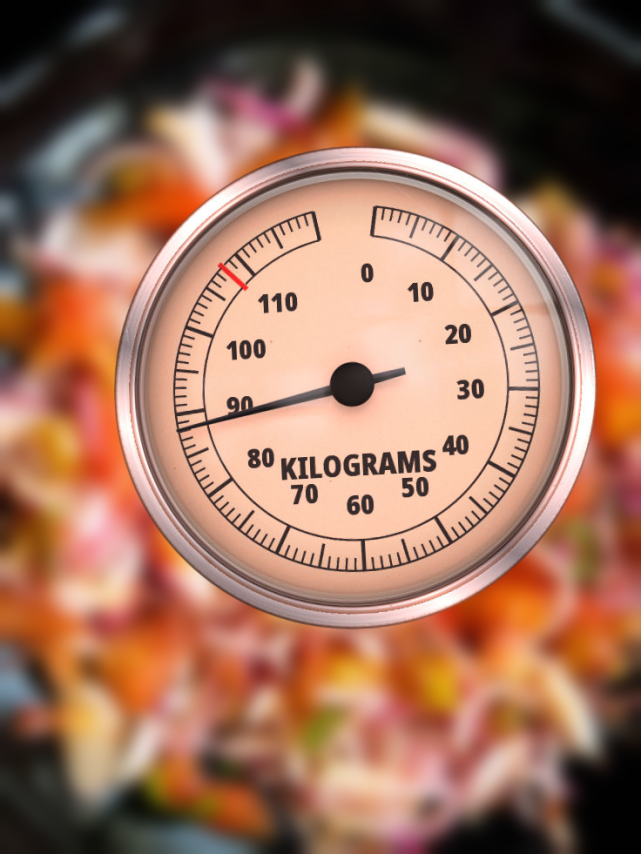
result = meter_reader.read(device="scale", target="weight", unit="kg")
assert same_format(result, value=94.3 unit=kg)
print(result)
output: value=88 unit=kg
